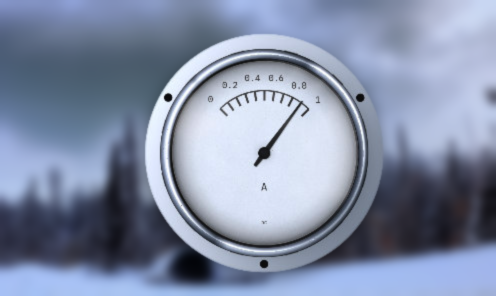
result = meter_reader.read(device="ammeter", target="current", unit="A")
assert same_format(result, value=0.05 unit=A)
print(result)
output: value=0.9 unit=A
